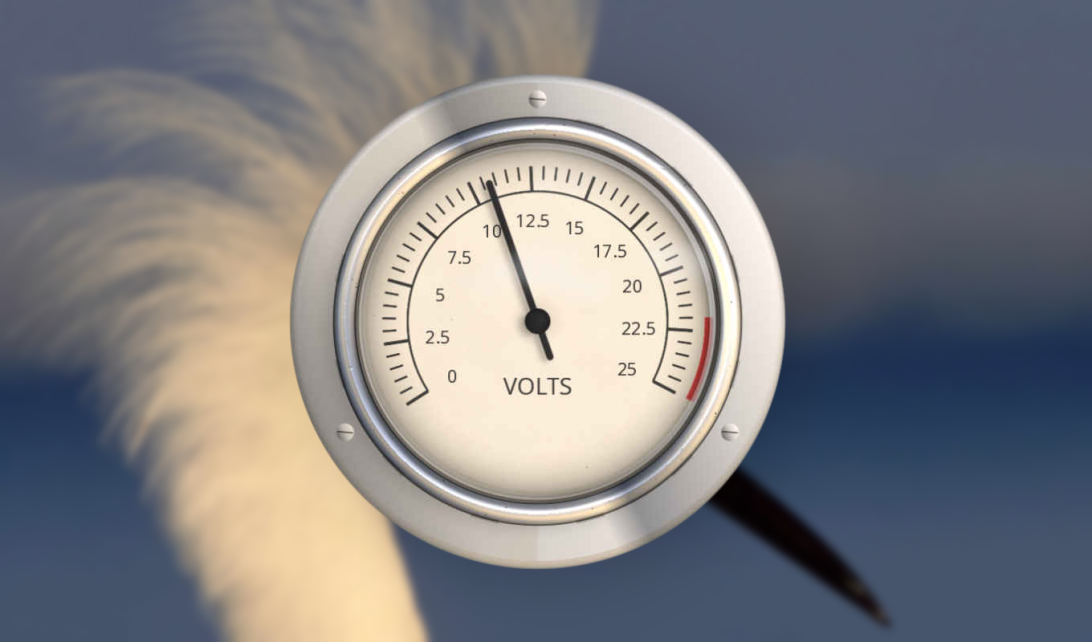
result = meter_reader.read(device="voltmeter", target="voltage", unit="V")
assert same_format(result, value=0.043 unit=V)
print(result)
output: value=10.75 unit=V
